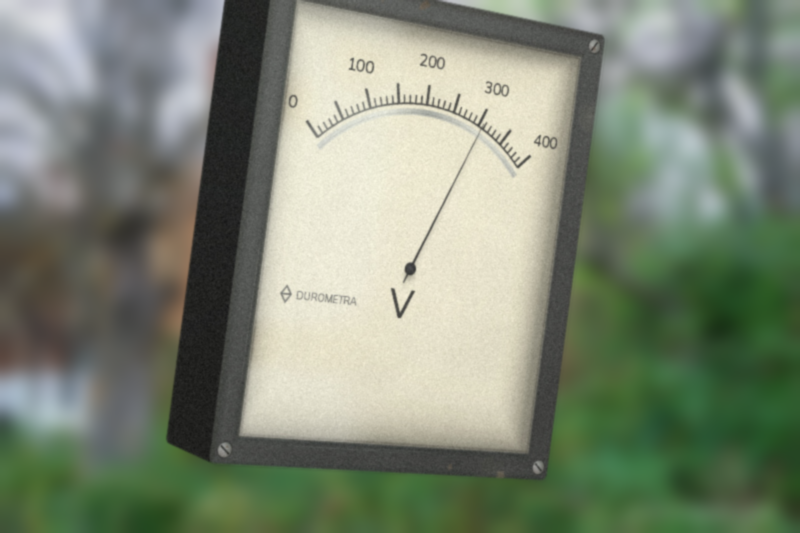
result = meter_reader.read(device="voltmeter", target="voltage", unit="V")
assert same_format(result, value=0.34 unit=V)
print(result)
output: value=300 unit=V
